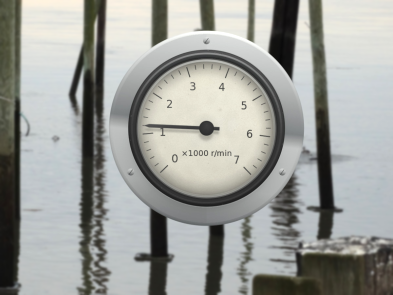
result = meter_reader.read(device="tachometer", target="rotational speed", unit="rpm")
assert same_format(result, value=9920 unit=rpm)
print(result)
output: value=1200 unit=rpm
